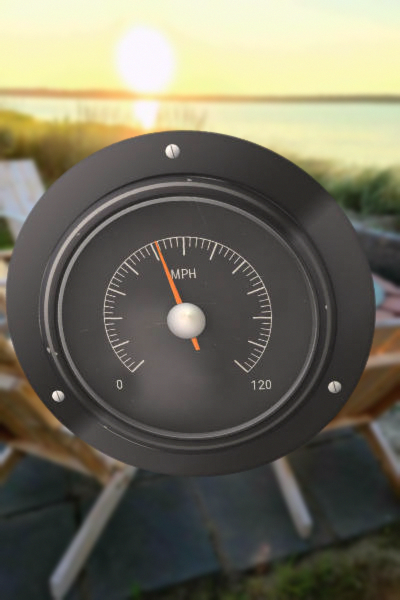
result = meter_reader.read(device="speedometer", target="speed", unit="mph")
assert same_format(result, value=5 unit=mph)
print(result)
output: value=52 unit=mph
